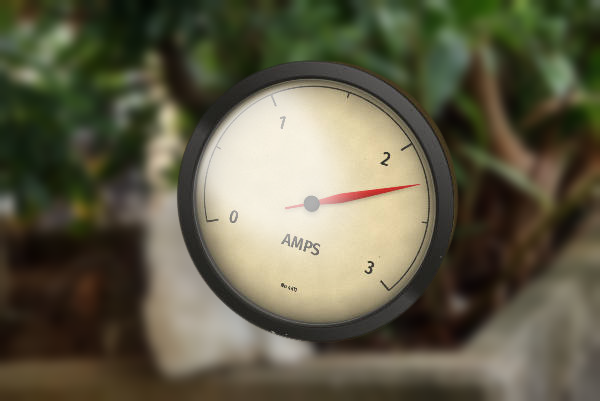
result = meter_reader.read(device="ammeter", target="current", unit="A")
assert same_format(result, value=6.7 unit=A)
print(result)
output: value=2.25 unit=A
